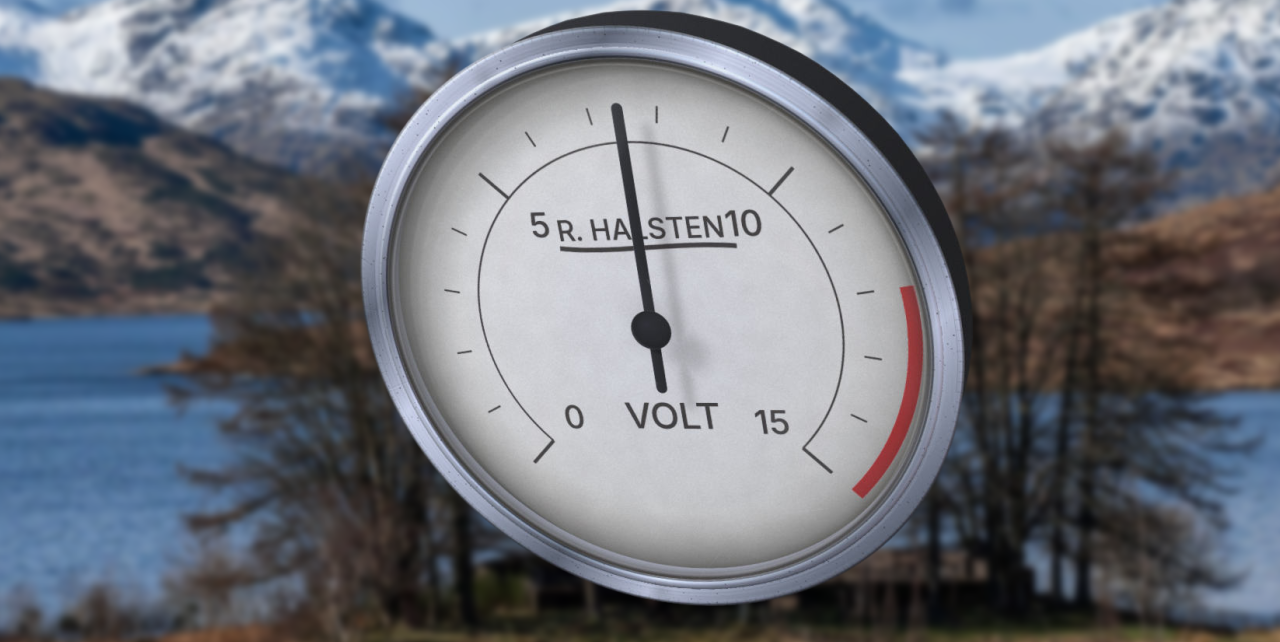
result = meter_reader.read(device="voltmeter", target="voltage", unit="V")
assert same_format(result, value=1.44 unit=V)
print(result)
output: value=7.5 unit=V
